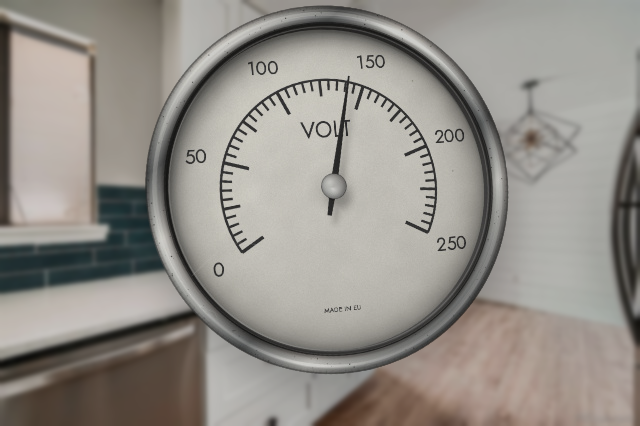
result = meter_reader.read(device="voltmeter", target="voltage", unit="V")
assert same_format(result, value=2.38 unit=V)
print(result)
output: value=140 unit=V
